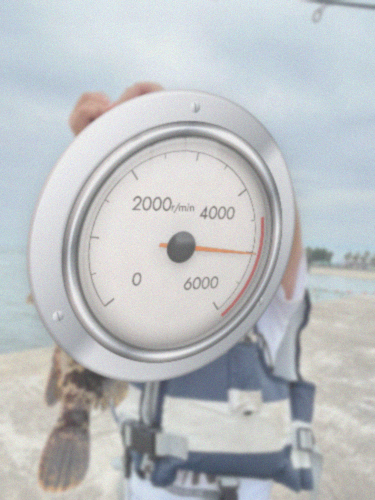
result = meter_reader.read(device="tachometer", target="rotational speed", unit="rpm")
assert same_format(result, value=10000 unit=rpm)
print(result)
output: value=5000 unit=rpm
